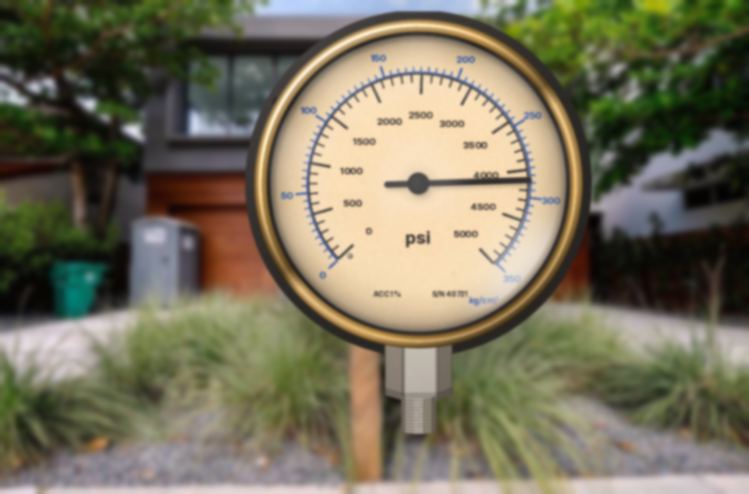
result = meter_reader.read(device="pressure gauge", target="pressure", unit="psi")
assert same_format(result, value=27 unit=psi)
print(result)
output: value=4100 unit=psi
